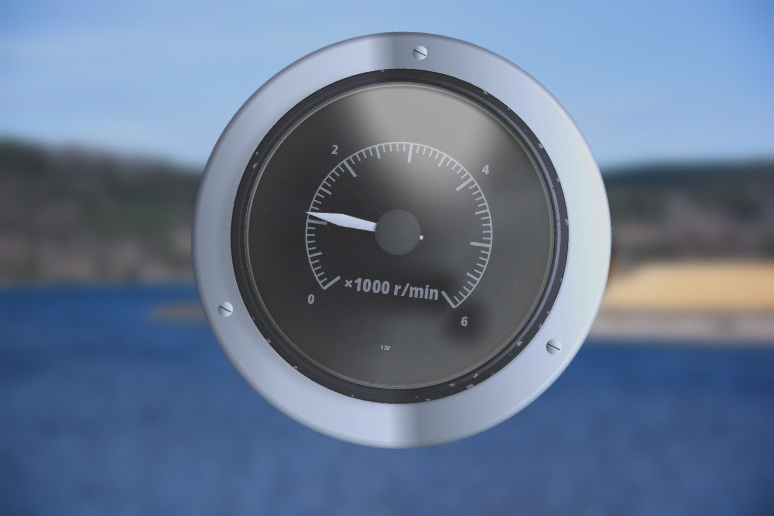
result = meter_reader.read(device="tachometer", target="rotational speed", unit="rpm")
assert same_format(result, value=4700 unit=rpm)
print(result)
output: value=1100 unit=rpm
